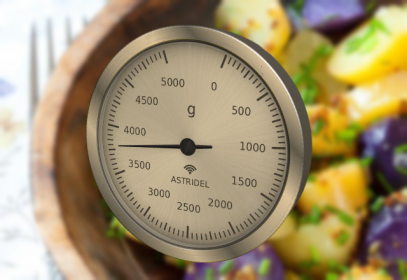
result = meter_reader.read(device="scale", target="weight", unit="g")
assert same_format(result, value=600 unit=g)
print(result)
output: value=3800 unit=g
